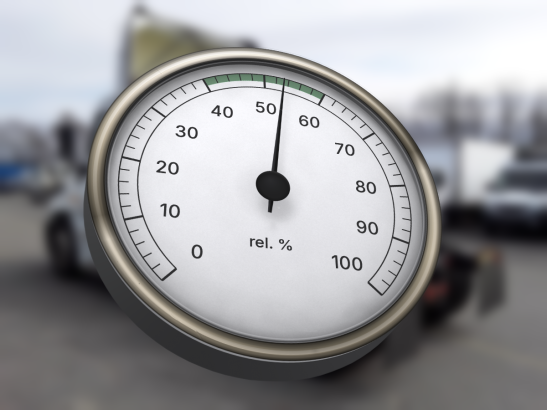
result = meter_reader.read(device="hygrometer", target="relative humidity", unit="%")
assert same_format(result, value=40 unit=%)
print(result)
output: value=53 unit=%
